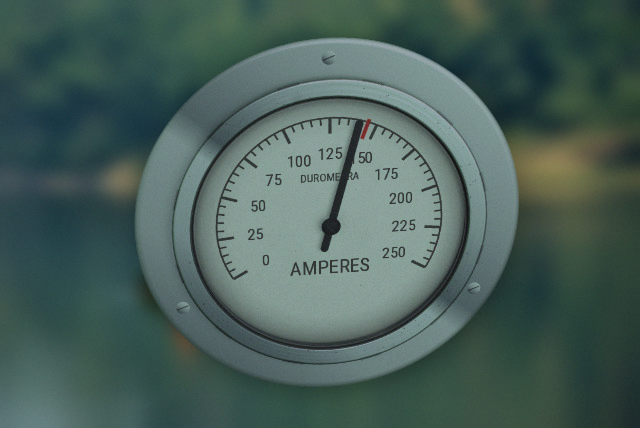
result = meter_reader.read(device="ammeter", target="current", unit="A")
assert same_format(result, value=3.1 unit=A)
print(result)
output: value=140 unit=A
